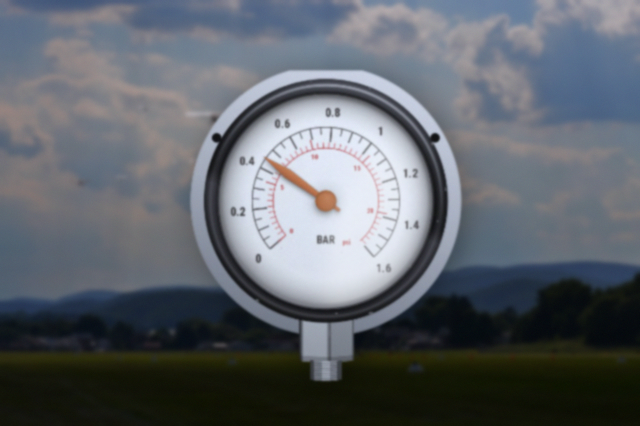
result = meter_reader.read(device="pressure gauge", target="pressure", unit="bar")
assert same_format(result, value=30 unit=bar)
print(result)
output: value=0.45 unit=bar
